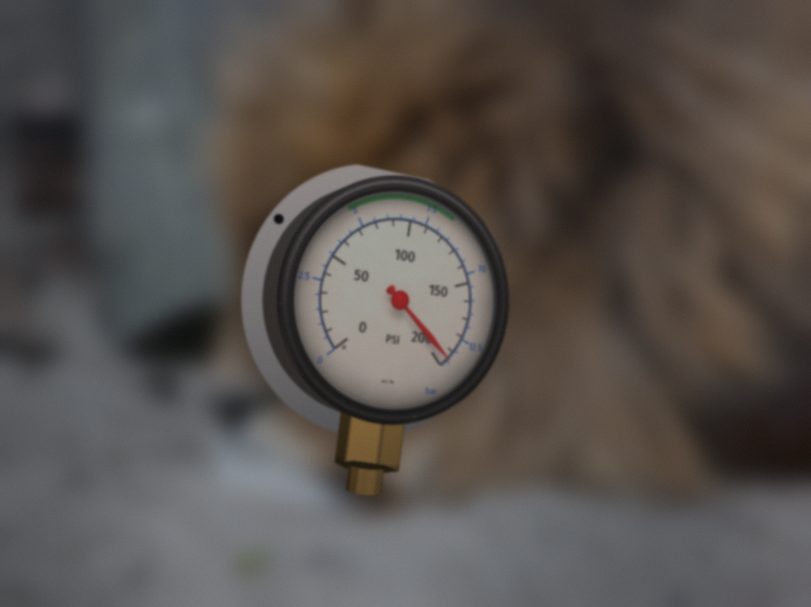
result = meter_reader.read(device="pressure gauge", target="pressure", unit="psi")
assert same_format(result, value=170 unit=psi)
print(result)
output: value=195 unit=psi
